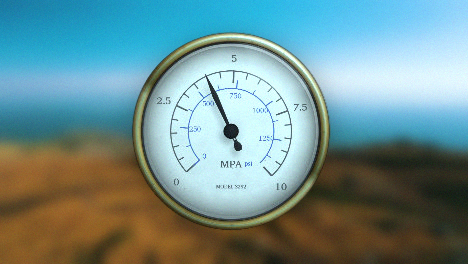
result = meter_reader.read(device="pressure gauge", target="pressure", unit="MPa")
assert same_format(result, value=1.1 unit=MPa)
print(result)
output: value=4 unit=MPa
